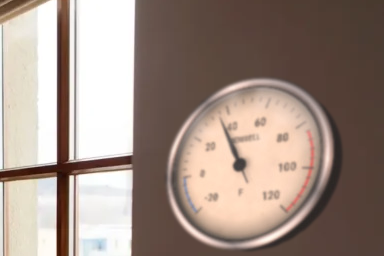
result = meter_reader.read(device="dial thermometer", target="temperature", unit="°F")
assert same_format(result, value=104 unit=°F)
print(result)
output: value=36 unit=°F
